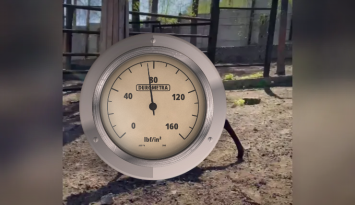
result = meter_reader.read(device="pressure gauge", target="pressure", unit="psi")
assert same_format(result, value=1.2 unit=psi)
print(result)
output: value=75 unit=psi
